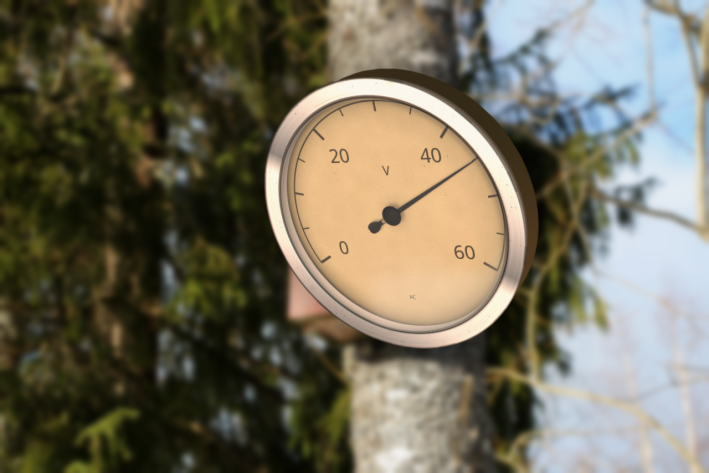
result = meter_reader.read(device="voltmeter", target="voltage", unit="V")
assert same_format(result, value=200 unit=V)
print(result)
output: value=45 unit=V
